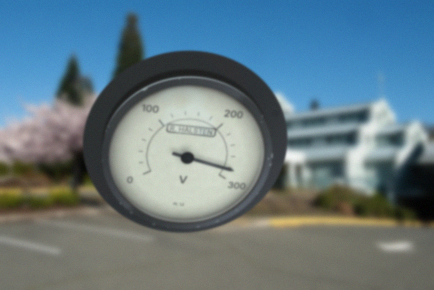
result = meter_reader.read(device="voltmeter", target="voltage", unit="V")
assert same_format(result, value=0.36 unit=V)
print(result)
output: value=280 unit=V
